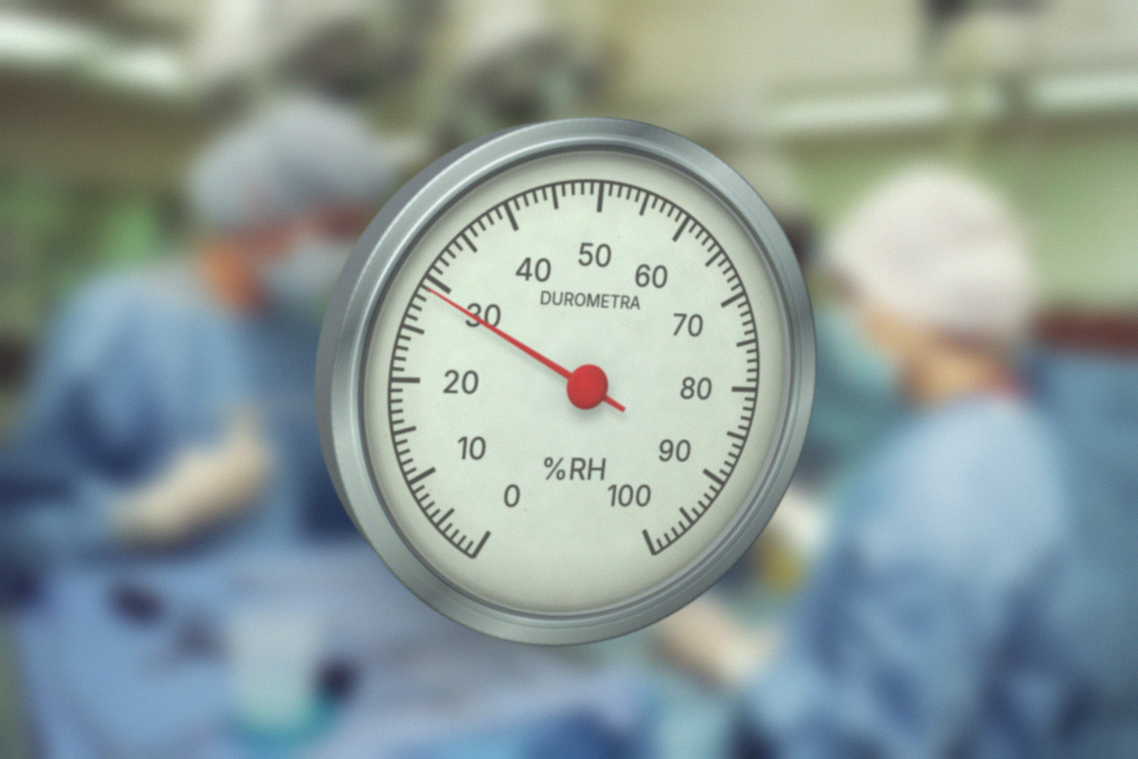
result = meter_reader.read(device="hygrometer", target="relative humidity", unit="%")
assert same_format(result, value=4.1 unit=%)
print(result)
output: value=29 unit=%
